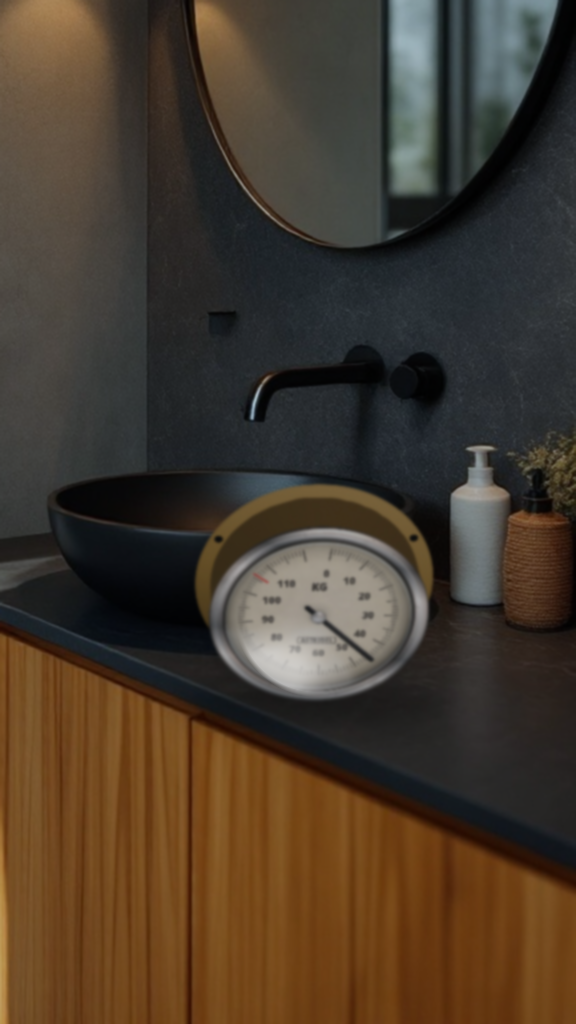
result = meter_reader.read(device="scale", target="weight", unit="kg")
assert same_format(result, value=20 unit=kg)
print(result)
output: value=45 unit=kg
